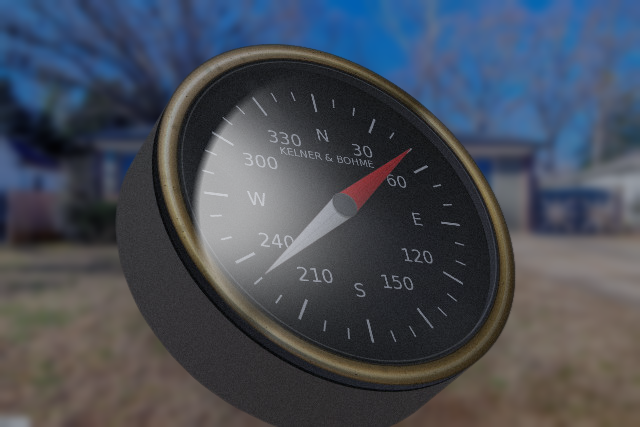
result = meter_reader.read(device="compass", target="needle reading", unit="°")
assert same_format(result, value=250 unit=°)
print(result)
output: value=50 unit=°
